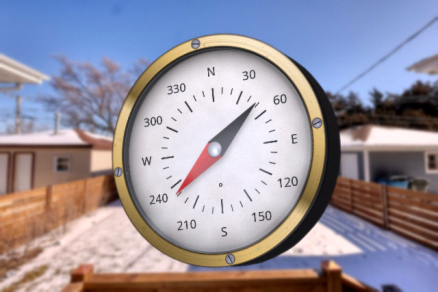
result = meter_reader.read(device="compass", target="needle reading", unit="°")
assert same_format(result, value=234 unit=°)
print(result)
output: value=230 unit=°
